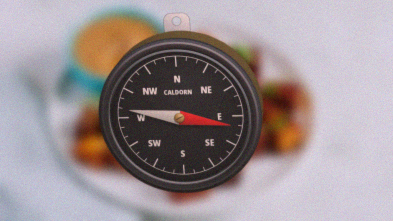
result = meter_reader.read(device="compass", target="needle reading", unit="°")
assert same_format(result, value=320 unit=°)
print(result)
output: value=100 unit=°
